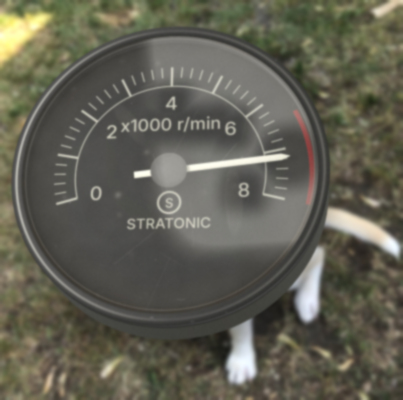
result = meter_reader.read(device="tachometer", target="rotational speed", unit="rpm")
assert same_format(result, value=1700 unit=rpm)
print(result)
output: value=7200 unit=rpm
